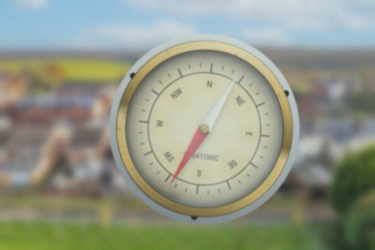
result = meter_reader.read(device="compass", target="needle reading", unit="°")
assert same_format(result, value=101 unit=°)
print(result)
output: value=205 unit=°
